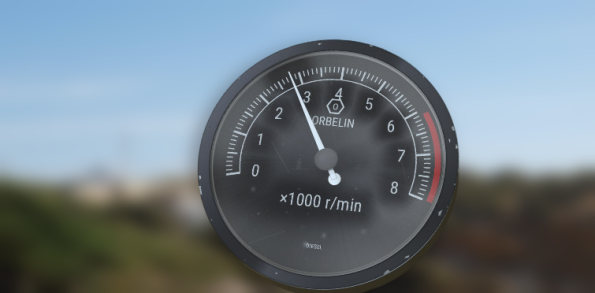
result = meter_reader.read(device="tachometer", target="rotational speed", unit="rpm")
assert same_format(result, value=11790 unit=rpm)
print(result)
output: value=2800 unit=rpm
